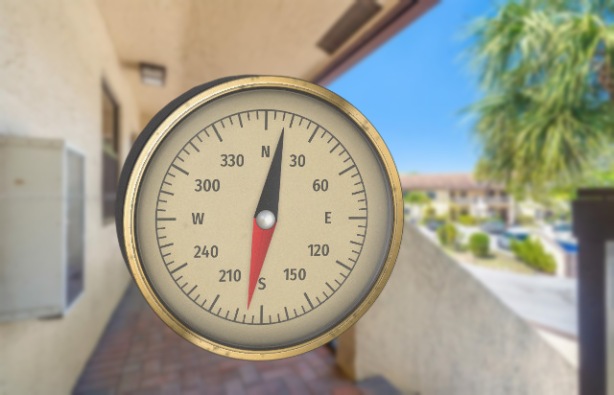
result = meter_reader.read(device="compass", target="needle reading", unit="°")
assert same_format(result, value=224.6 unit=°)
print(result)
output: value=190 unit=°
